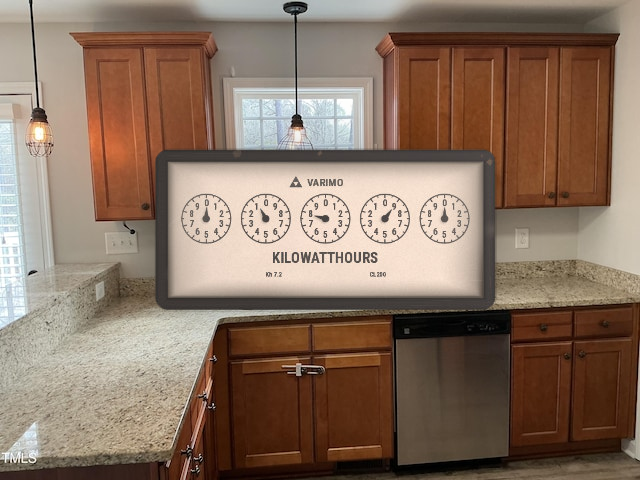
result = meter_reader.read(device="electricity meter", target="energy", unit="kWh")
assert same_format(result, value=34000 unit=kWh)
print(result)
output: value=790 unit=kWh
